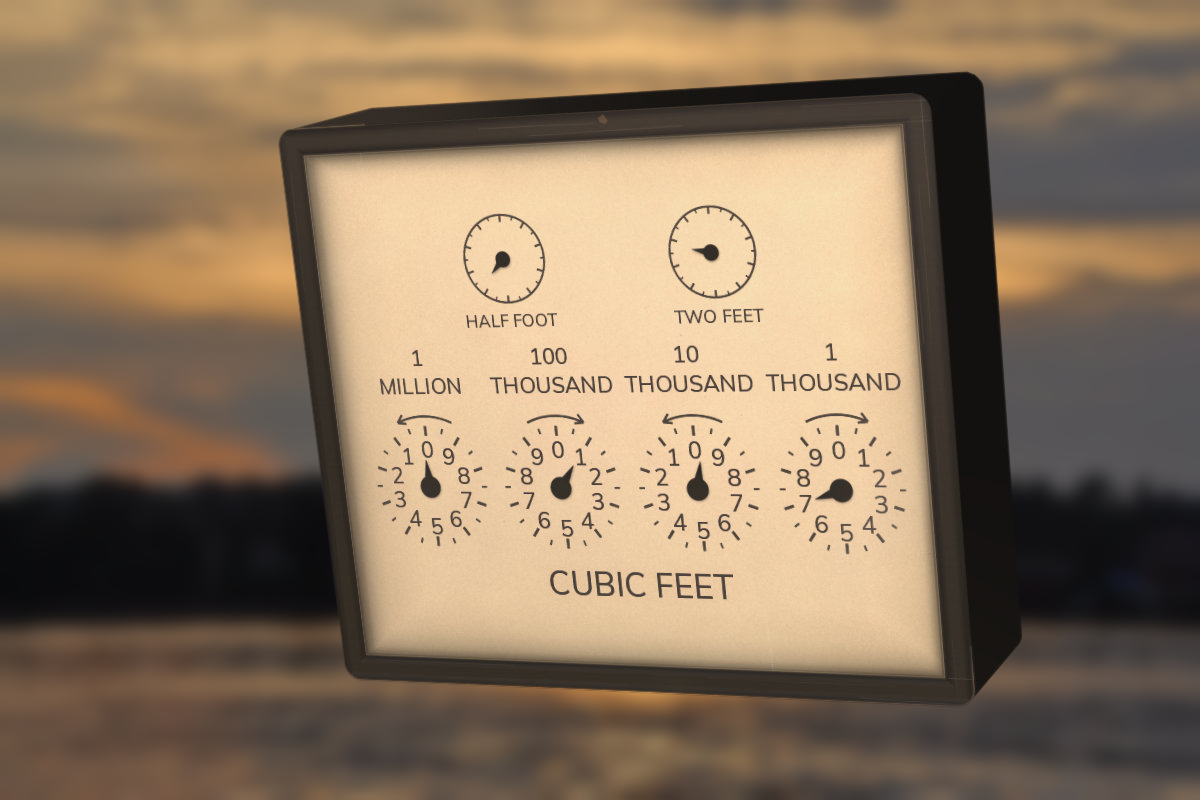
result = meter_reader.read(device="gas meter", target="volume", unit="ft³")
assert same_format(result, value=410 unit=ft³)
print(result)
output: value=9700 unit=ft³
